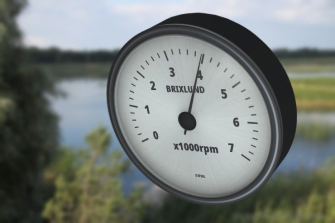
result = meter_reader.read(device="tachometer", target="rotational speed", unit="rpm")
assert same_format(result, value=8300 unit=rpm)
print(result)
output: value=4000 unit=rpm
